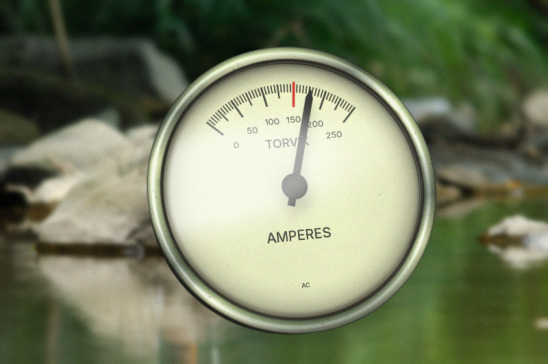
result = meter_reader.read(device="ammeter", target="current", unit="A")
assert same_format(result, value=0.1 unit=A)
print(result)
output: value=175 unit=A
